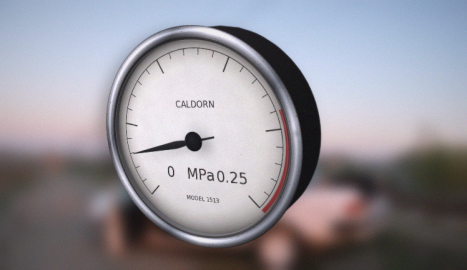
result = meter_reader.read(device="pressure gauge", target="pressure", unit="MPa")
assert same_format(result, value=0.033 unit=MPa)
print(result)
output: value=0.03 unit=MPa
